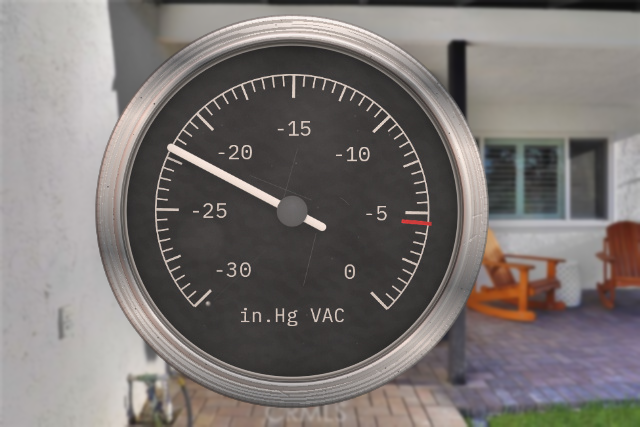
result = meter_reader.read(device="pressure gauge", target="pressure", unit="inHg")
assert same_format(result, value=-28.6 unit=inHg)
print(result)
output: value=-22 unit=inHg
